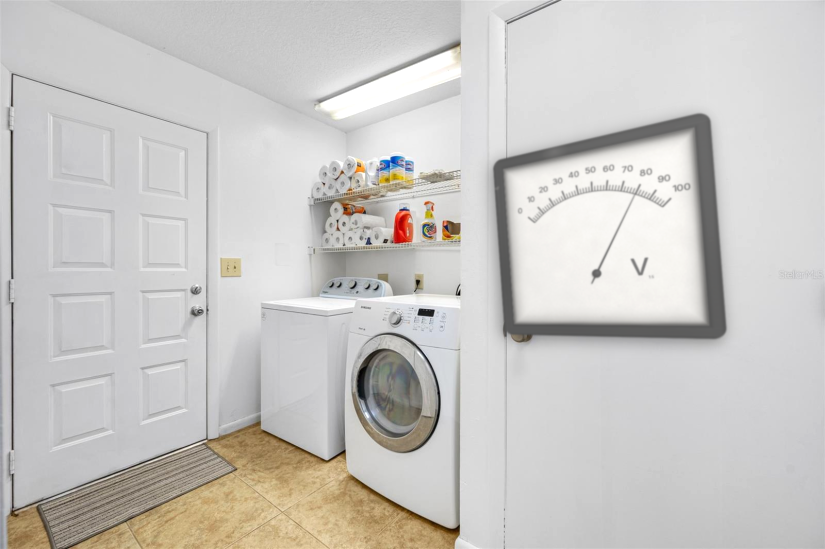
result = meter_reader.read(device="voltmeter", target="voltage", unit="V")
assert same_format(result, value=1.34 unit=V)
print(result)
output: value=80 unit=V
